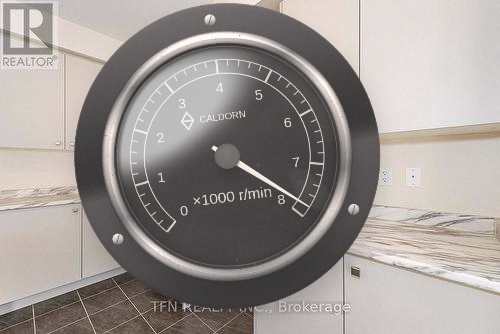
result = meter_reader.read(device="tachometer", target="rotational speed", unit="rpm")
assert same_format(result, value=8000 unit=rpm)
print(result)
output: value=7800 unit=rpm
